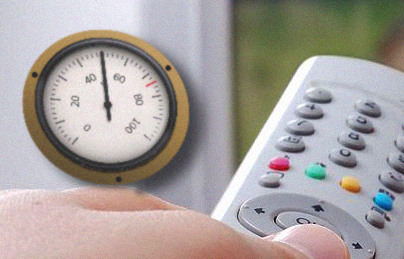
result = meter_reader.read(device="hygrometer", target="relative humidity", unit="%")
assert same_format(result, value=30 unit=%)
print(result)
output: value=50 unit=%
